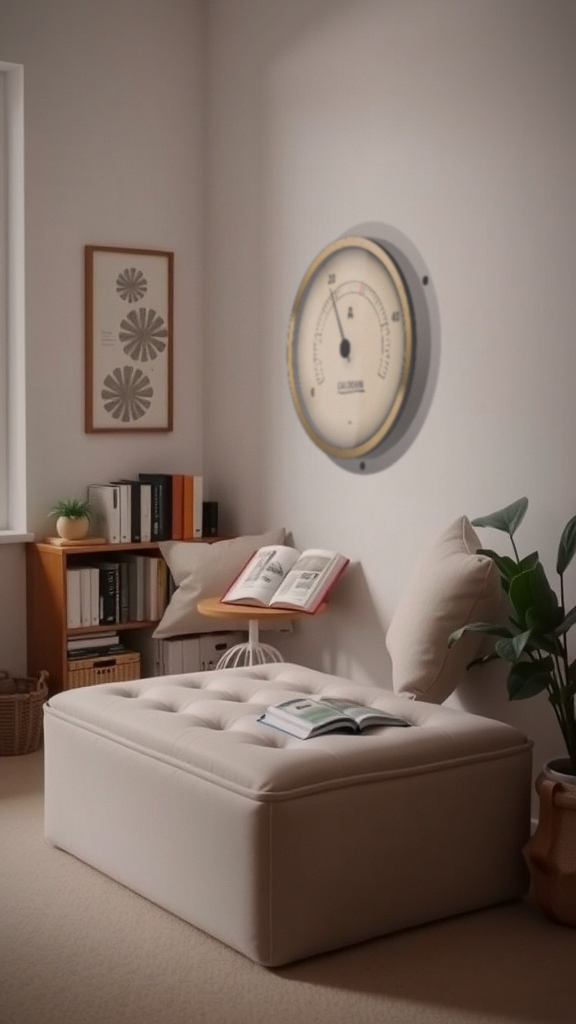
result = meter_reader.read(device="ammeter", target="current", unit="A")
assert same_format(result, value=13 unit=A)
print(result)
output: value=20 unit=A
